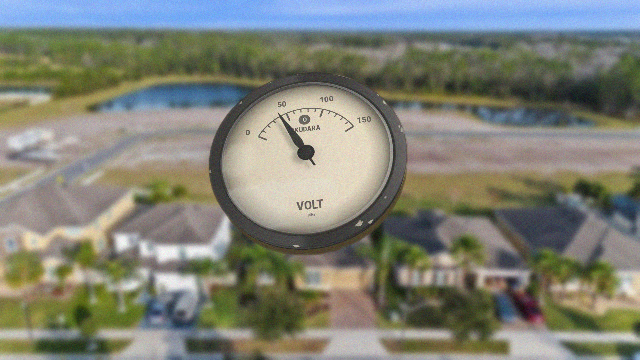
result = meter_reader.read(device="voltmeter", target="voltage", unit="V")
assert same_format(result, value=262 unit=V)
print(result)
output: value=40 unit=V
